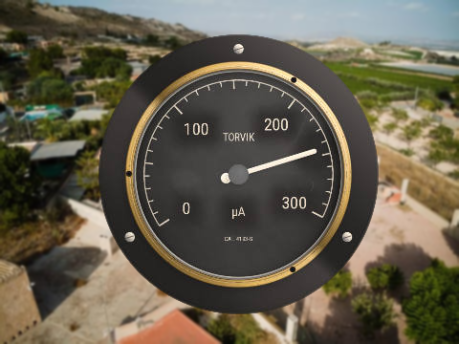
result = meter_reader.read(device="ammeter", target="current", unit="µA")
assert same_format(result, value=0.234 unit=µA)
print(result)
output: value=245 unit=µA
